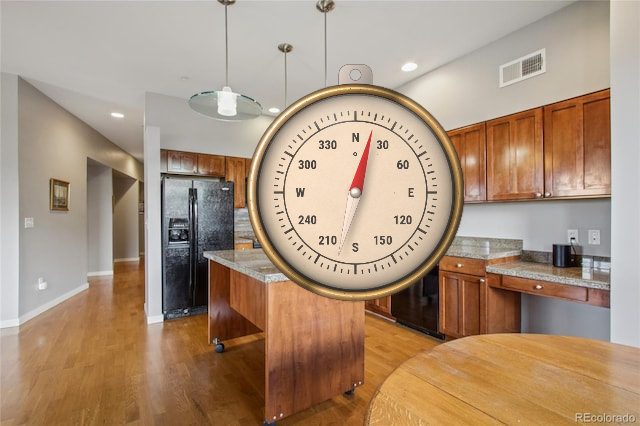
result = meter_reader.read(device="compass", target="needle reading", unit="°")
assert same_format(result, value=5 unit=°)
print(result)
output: value=15 unit=°
